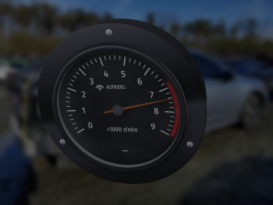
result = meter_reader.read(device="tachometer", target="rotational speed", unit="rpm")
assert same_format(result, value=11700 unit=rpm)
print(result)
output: value=7400 unit=rpm
